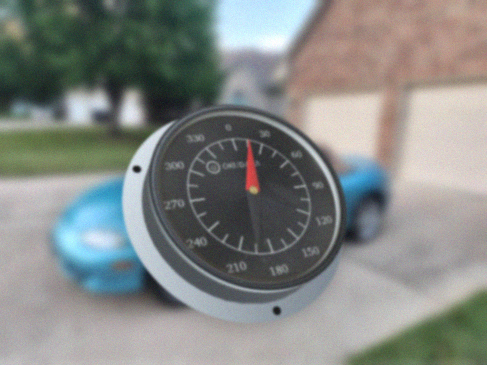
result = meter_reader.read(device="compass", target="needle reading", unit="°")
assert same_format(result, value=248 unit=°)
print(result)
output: value=15 unit=°
